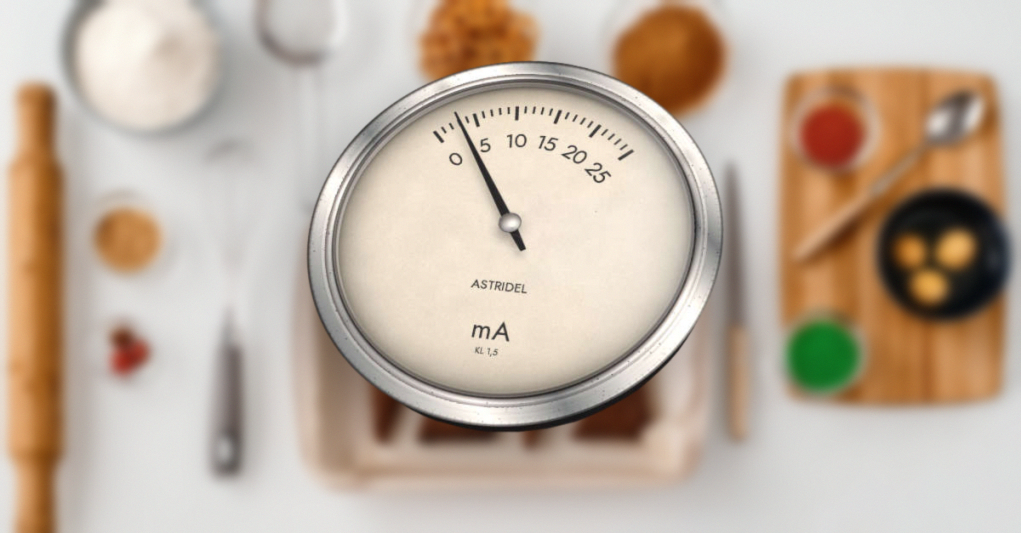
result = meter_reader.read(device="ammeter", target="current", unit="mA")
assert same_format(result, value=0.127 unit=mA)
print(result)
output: value=3 unit=mA
